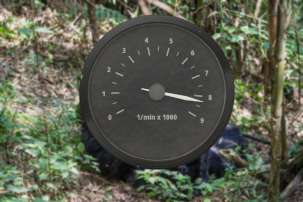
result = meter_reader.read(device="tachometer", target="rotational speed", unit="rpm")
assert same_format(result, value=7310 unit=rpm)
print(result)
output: value=8250 unit=rpm
